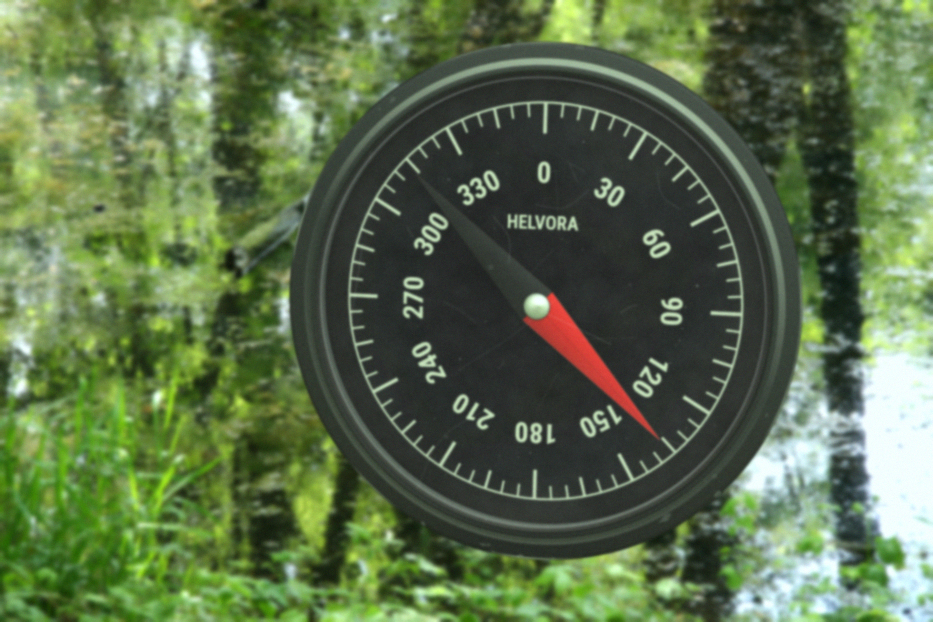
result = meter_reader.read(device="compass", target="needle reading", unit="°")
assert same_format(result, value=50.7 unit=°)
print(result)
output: value=135 unit=°
